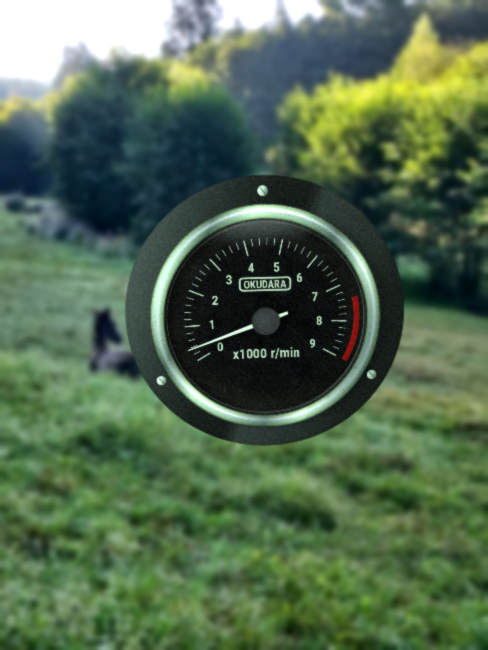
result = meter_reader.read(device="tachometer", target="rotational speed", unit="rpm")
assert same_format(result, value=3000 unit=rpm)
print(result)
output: value=400 unit=rpm
